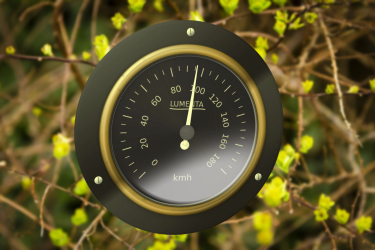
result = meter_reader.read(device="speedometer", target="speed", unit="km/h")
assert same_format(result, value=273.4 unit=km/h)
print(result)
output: value=95 unit=km/h
